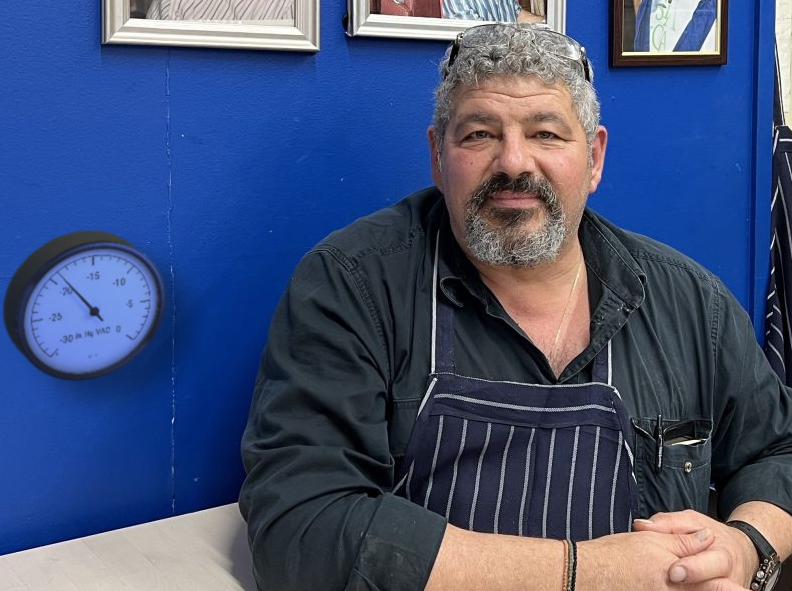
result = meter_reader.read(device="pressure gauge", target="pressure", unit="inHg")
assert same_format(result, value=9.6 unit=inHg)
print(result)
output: value=-19 unit=inHg
